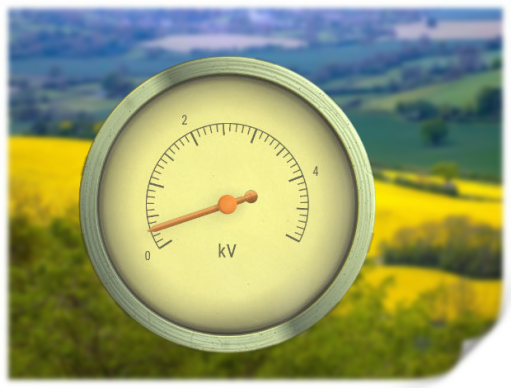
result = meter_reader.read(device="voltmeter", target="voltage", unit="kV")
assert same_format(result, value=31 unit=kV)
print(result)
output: value=0.3 unit=kV
